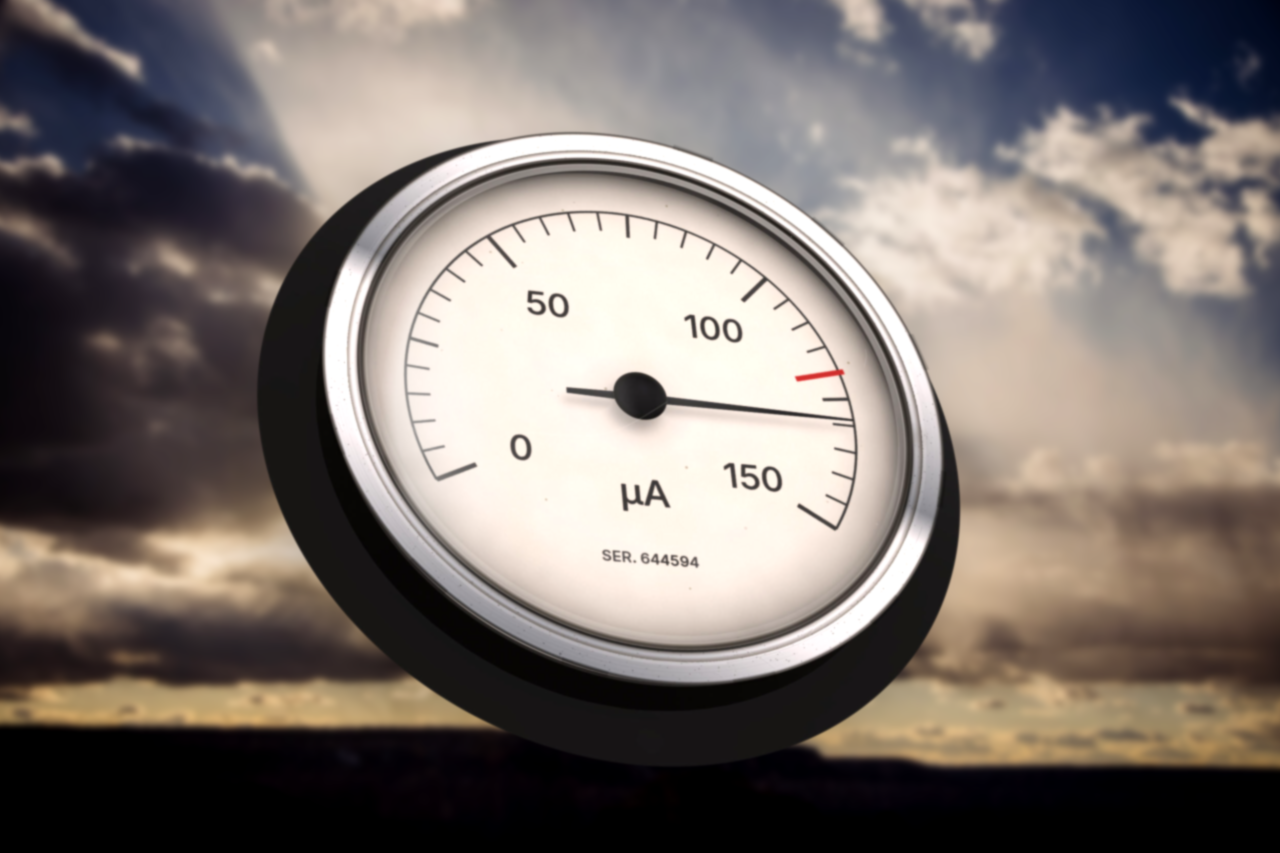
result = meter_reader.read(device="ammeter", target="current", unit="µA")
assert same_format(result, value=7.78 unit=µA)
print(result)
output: value=130 unit=µA
